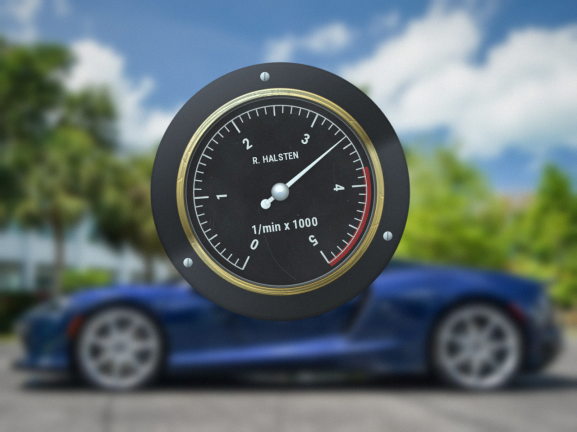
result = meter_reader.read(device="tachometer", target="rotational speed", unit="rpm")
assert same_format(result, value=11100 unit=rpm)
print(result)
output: value=3400 unit=rpm
